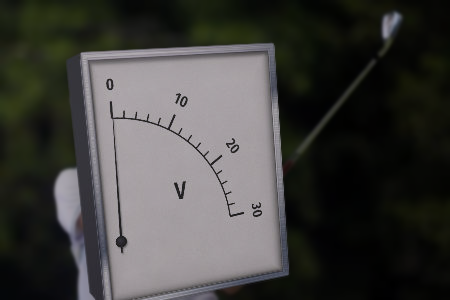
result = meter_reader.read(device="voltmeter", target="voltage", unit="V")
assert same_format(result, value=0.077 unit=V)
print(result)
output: value=0 unit=V
